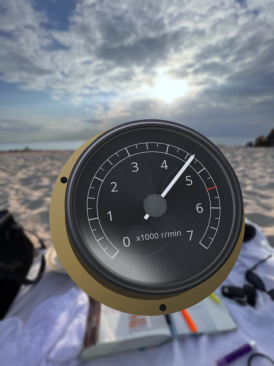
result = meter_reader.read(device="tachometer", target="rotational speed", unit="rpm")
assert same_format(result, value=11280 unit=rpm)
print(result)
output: value=4625 unit=rpm
